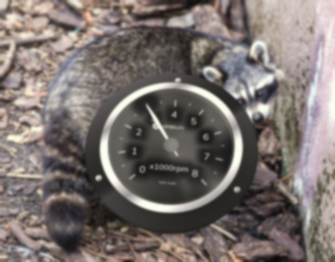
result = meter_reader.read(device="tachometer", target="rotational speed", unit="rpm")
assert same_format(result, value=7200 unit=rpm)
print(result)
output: value=3000 unit=rpm
